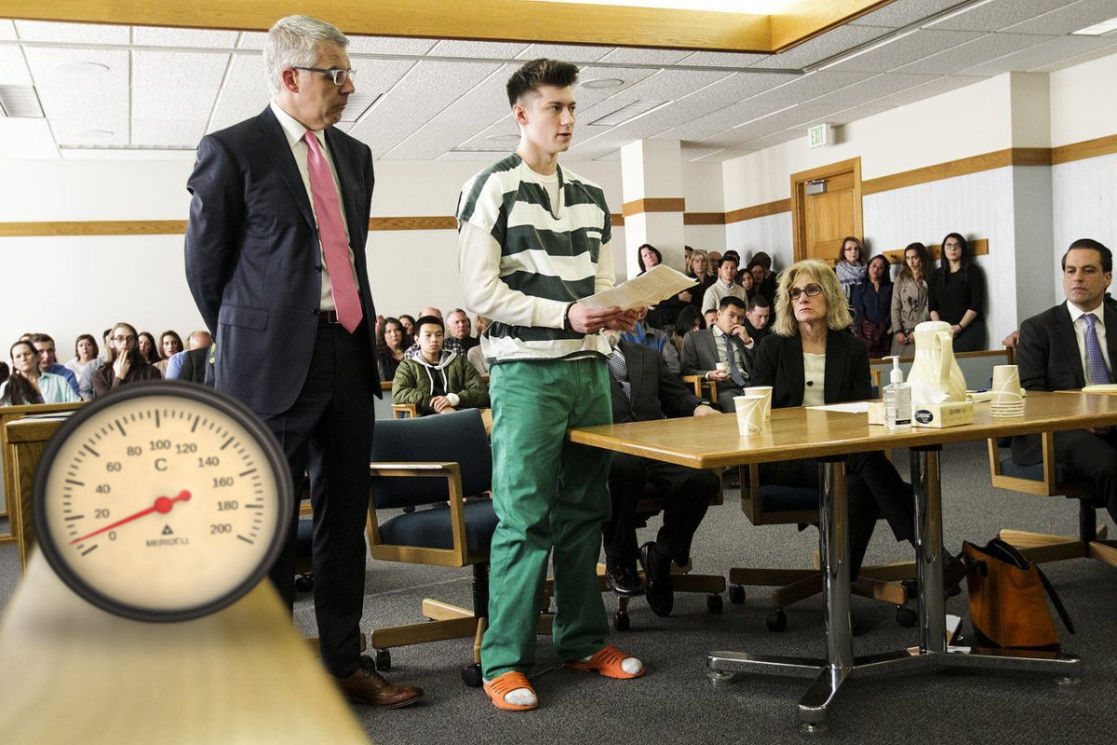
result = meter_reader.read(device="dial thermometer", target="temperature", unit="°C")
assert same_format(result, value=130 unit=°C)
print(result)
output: value=8 unit=°C
